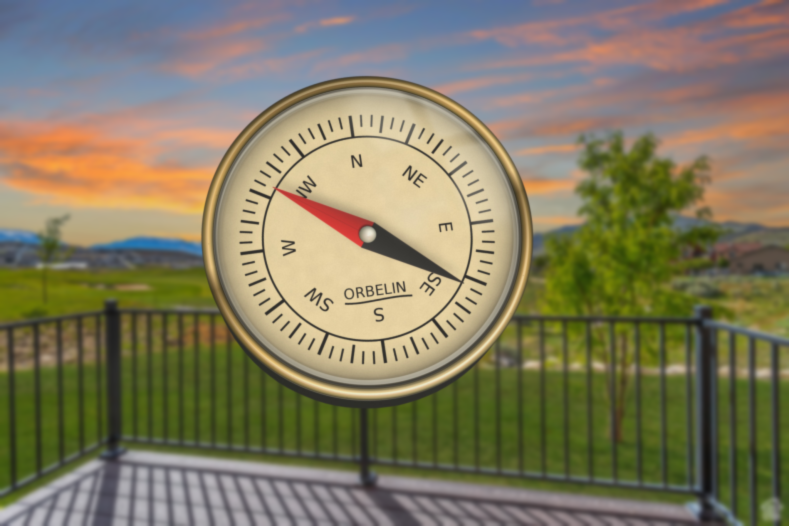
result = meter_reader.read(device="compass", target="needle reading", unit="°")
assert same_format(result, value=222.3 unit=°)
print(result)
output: value=305 unit=°
